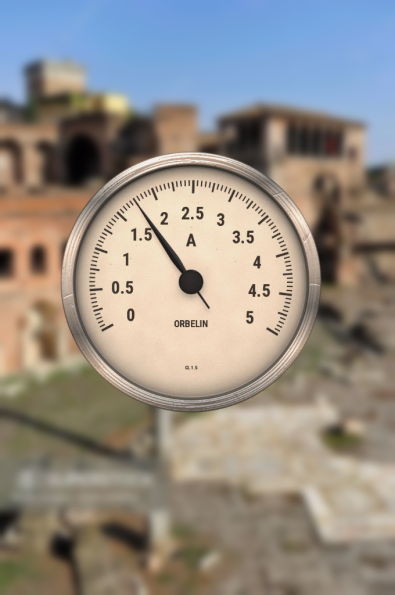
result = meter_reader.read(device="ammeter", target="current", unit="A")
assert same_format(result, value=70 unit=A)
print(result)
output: value=1.75 unit=A
